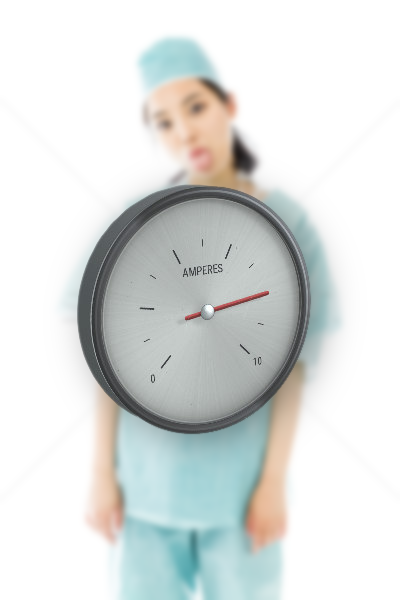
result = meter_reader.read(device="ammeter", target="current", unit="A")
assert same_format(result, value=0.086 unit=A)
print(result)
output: value=8 unit=A
